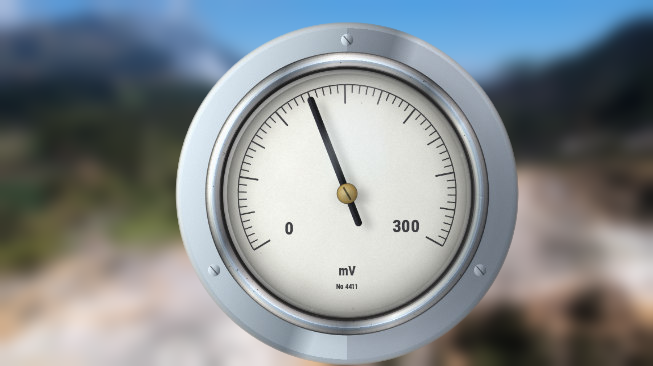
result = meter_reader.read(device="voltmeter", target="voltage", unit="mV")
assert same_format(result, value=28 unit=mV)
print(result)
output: value=125 unit=mV
